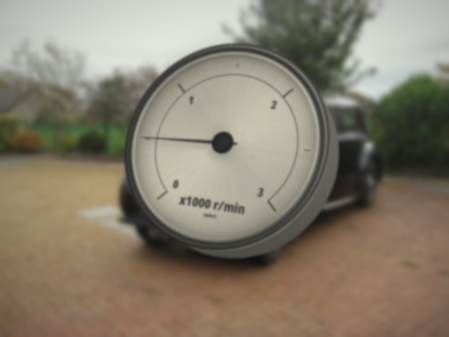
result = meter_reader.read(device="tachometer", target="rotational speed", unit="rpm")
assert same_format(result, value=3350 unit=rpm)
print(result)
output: value=500 unit=rpm
